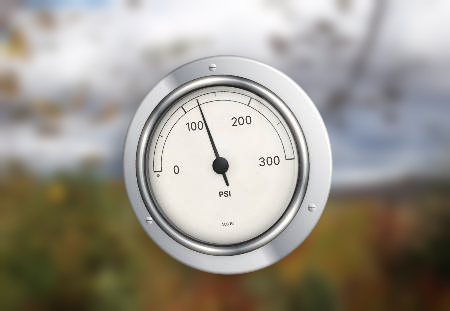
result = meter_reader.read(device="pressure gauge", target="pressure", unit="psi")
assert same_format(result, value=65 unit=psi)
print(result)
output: value=125 unit=psi
